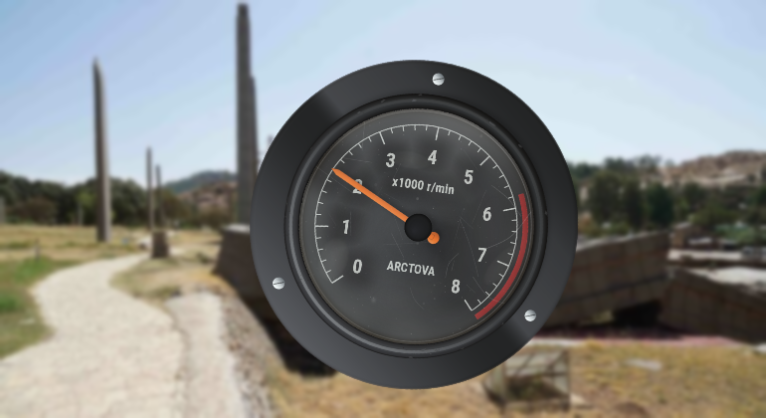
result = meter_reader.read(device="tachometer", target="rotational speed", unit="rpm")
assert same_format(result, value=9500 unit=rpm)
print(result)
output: value=2000 unit=rpm
